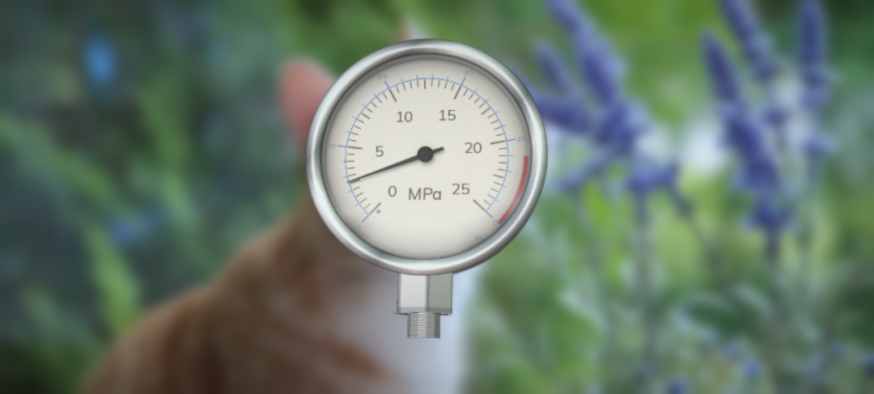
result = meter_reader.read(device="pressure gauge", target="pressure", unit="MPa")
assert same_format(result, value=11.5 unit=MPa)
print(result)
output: value=2.5 unit=MPa
